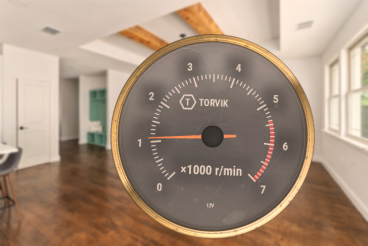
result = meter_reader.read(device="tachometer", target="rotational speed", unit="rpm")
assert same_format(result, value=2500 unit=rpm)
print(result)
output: value=1100 unit=rpm
